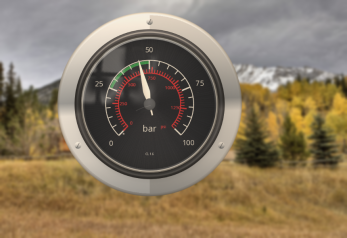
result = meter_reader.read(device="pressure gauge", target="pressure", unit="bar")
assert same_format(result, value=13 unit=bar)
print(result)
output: value=45 unit=bar
